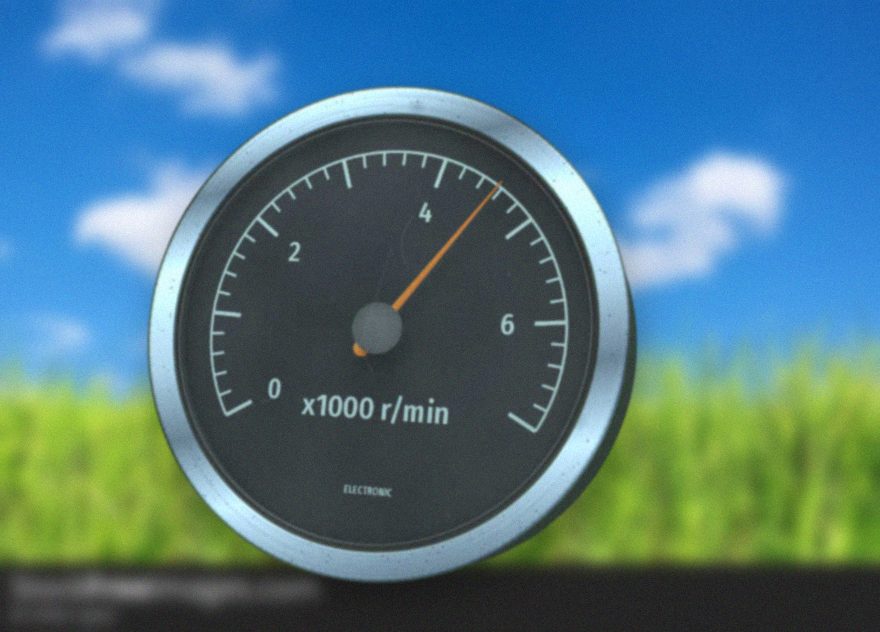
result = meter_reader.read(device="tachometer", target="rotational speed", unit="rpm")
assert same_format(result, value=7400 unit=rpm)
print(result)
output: value=4600 unit=rpm
